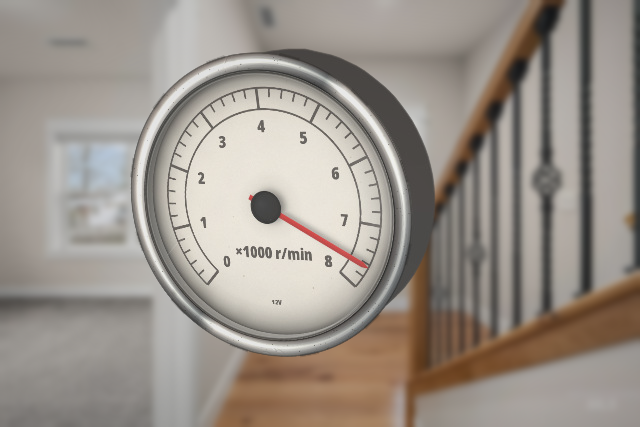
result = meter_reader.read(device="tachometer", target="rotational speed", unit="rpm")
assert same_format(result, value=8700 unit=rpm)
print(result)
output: value=7600 unit=rpm
